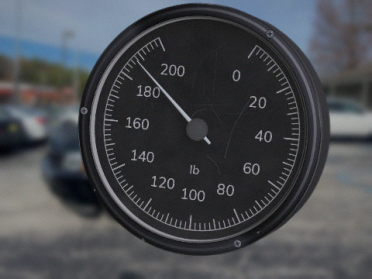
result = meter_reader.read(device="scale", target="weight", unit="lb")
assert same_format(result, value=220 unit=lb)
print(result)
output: value=188 unit=lb
